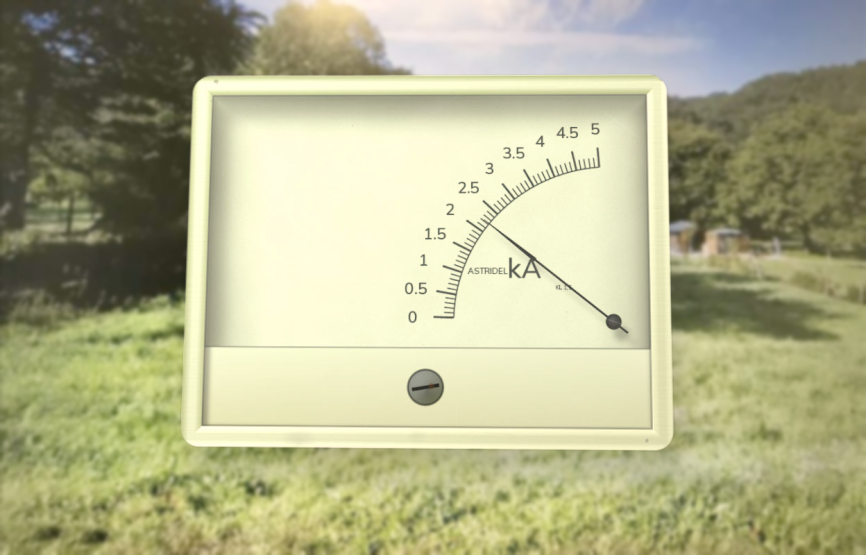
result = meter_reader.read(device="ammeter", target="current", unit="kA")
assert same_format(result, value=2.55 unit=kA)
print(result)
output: value=2.2 unit=kA
